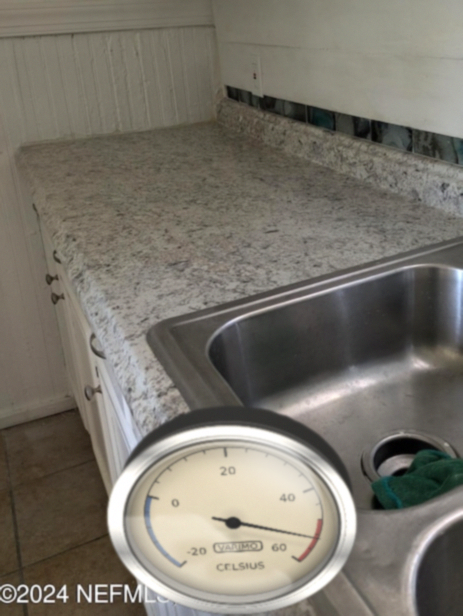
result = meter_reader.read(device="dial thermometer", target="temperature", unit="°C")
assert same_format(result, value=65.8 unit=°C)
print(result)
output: value=52 unit=°C
